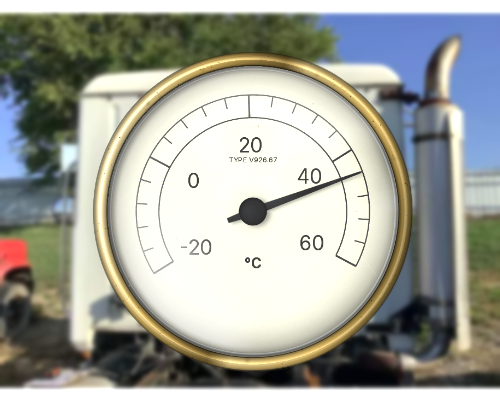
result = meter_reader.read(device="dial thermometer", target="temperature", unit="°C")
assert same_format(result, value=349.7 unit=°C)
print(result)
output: value=44 unit=°C
